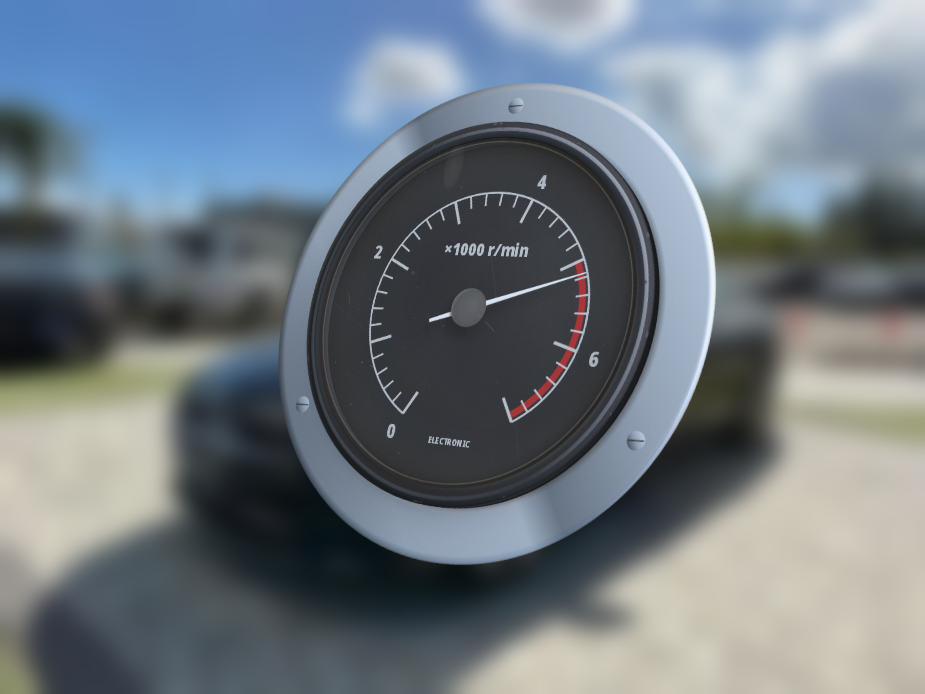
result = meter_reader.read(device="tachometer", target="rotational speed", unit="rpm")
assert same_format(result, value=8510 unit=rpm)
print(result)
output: value=5200 unit=rpm
